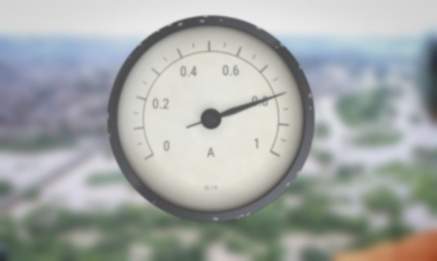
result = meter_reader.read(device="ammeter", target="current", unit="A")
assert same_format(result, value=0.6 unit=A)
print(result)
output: value=0.8 unit=A
